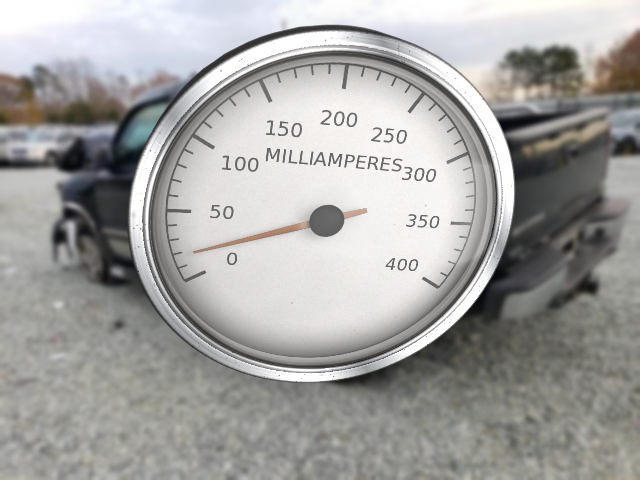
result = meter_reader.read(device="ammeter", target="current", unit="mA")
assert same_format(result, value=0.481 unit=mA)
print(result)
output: value=20 unit=mA
